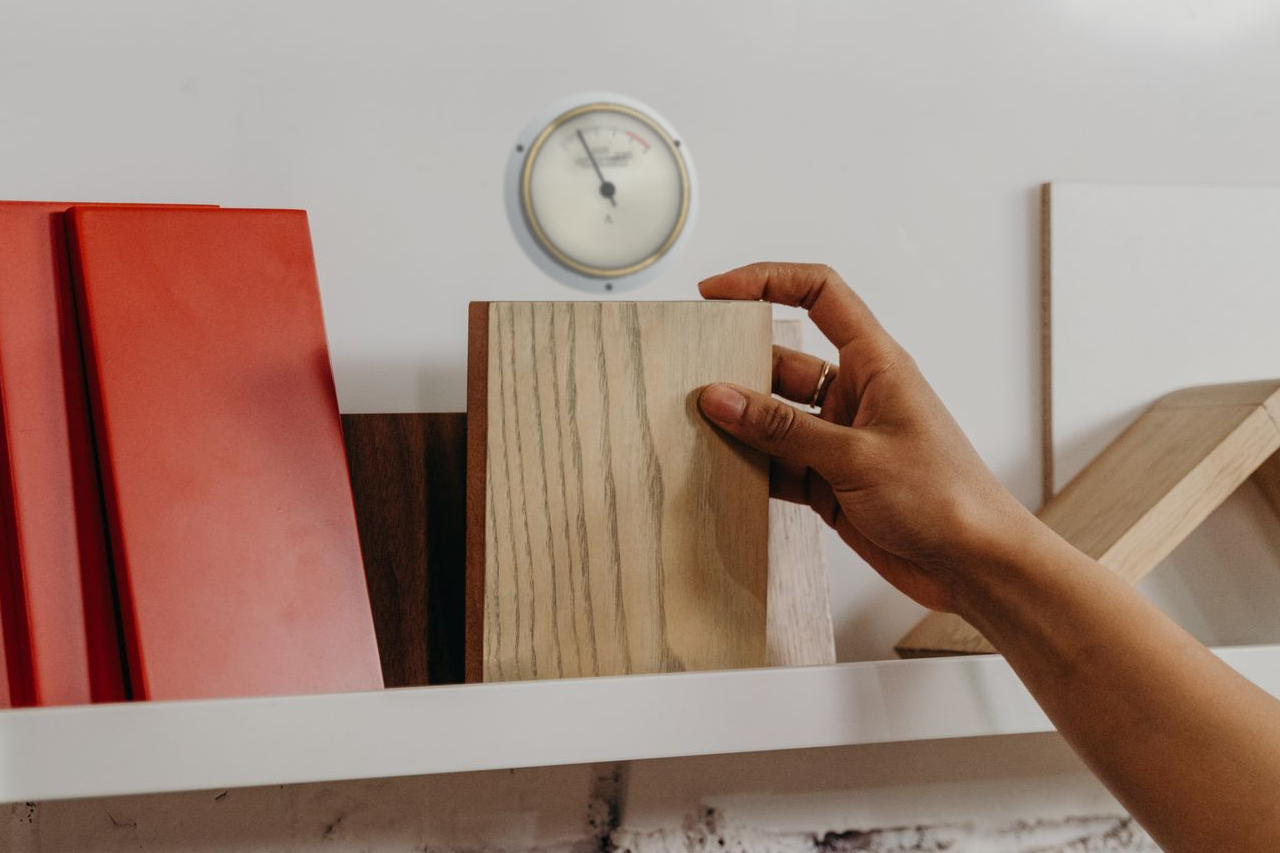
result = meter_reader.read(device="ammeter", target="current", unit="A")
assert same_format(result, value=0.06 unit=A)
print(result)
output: value=50 unit=A
